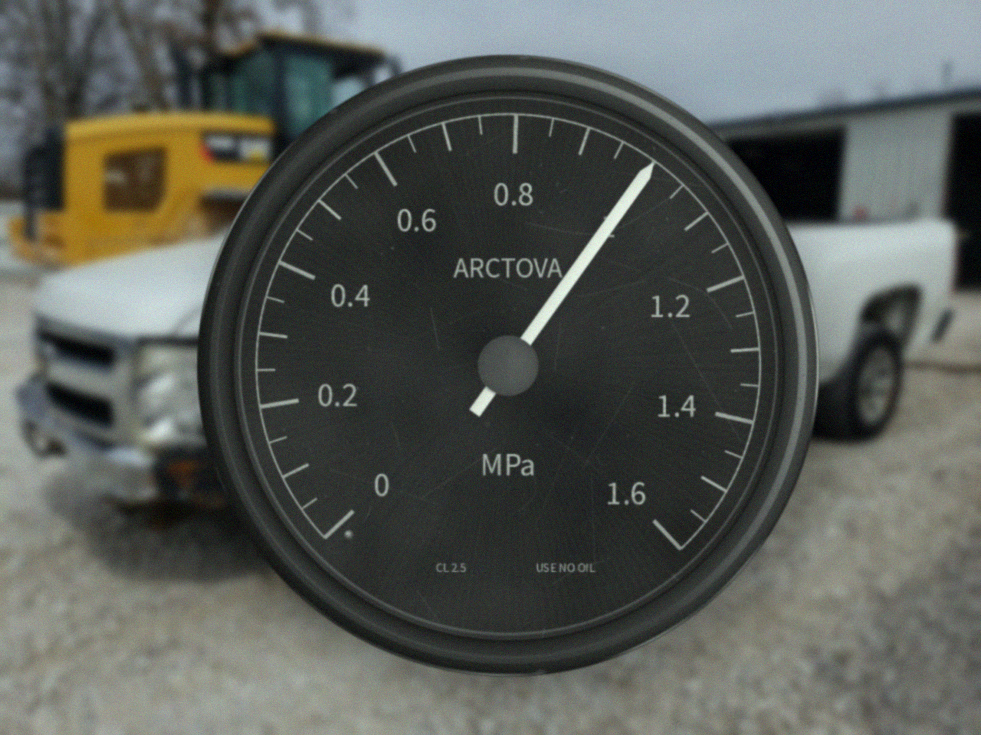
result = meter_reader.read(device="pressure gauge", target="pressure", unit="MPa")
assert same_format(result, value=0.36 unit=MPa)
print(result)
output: value=1 unit=MPa
